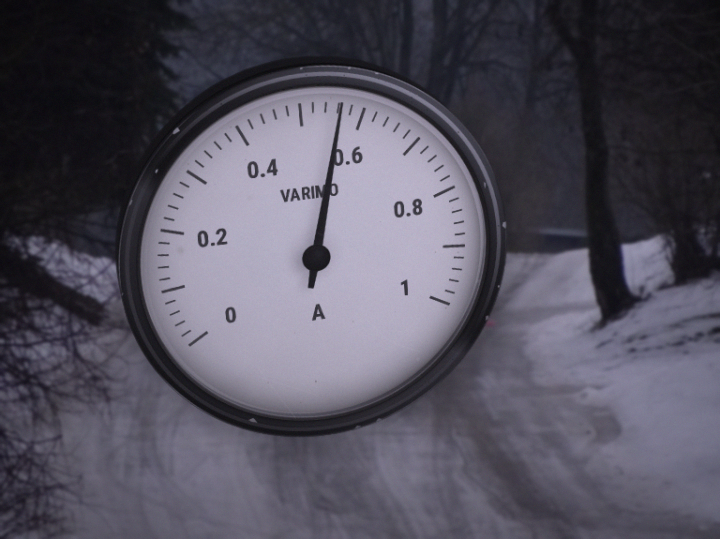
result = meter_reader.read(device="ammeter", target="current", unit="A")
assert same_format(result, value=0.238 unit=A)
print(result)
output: value=0.56 unit=A
